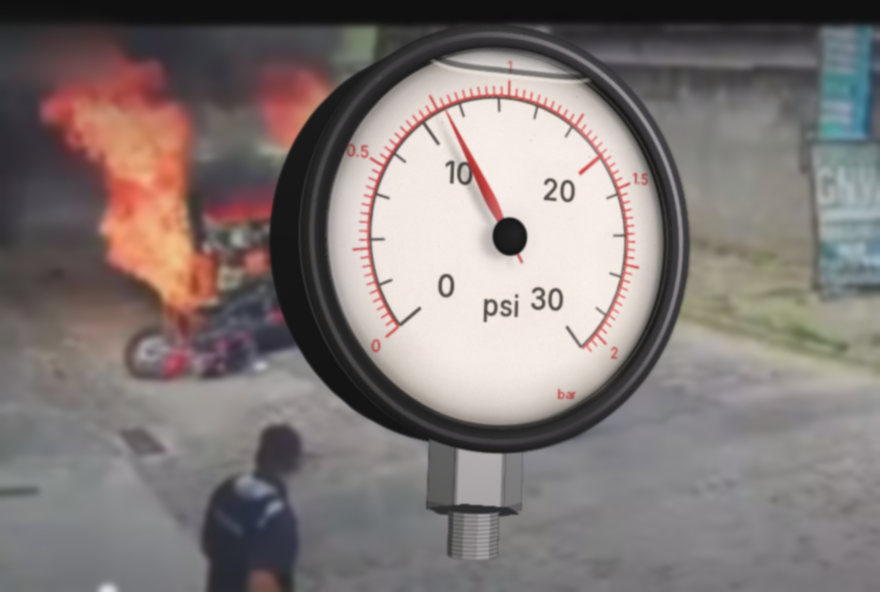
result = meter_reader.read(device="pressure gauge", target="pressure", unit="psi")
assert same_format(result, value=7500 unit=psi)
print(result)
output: value=11 unit=psi
